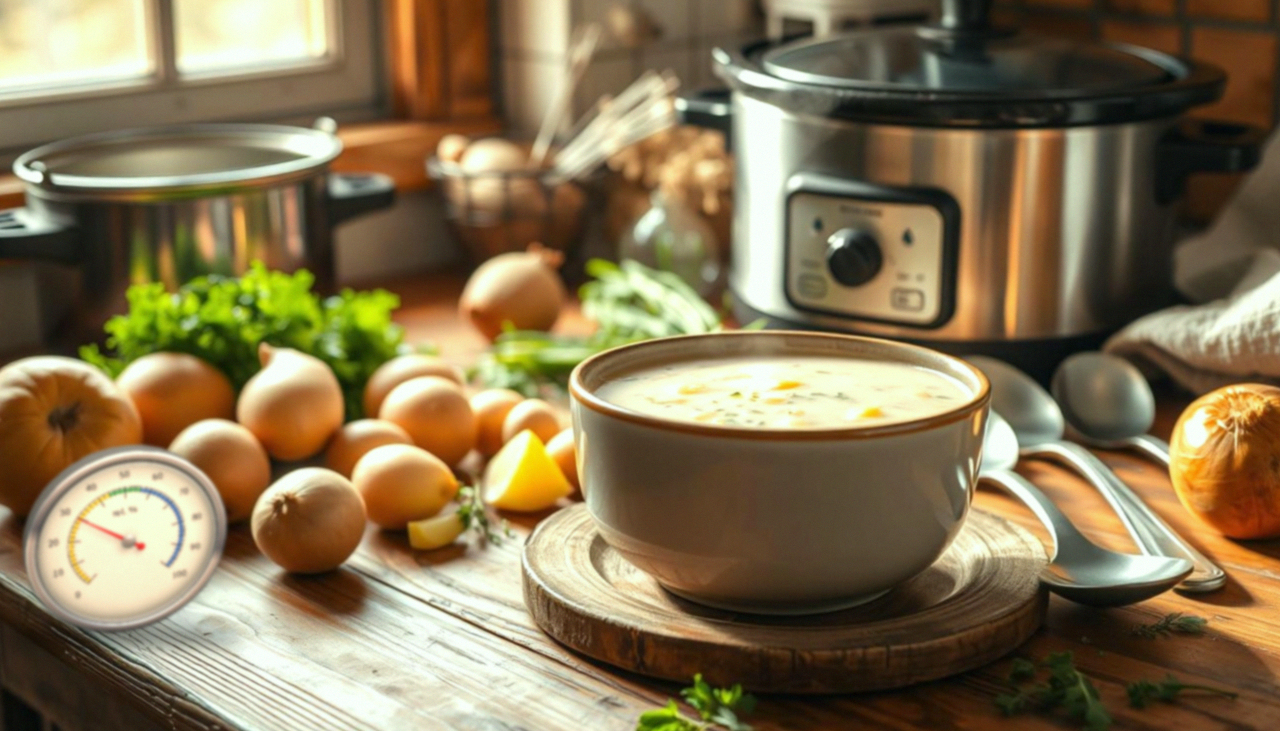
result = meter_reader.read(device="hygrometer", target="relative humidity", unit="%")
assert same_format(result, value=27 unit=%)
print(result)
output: value=30 unit=%
